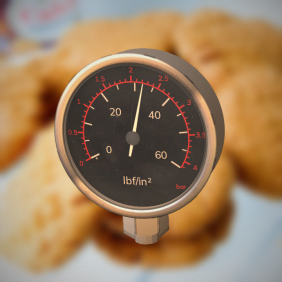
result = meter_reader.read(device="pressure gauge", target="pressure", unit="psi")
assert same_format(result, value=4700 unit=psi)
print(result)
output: value=32.5 unit=psi
